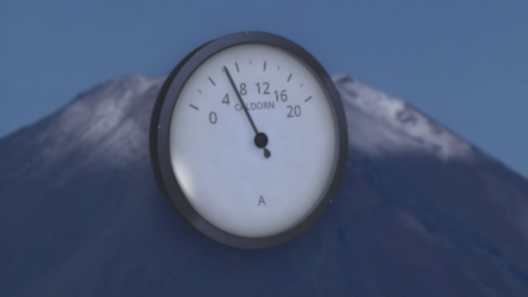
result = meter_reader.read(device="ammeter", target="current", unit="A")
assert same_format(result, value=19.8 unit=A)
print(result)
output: value=6 unit=A
